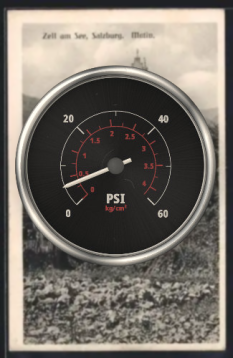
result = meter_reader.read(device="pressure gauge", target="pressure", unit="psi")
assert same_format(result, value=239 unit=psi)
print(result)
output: value=5 unit=psi
